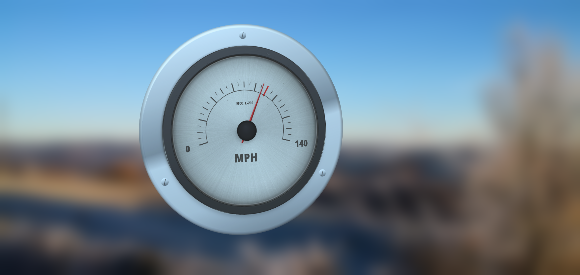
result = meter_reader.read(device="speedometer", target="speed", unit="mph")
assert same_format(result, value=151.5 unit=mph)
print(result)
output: value=85 unit=mph
